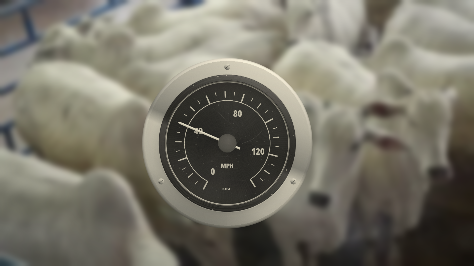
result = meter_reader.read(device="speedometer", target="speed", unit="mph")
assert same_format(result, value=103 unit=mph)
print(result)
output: value=40 unit=mph
